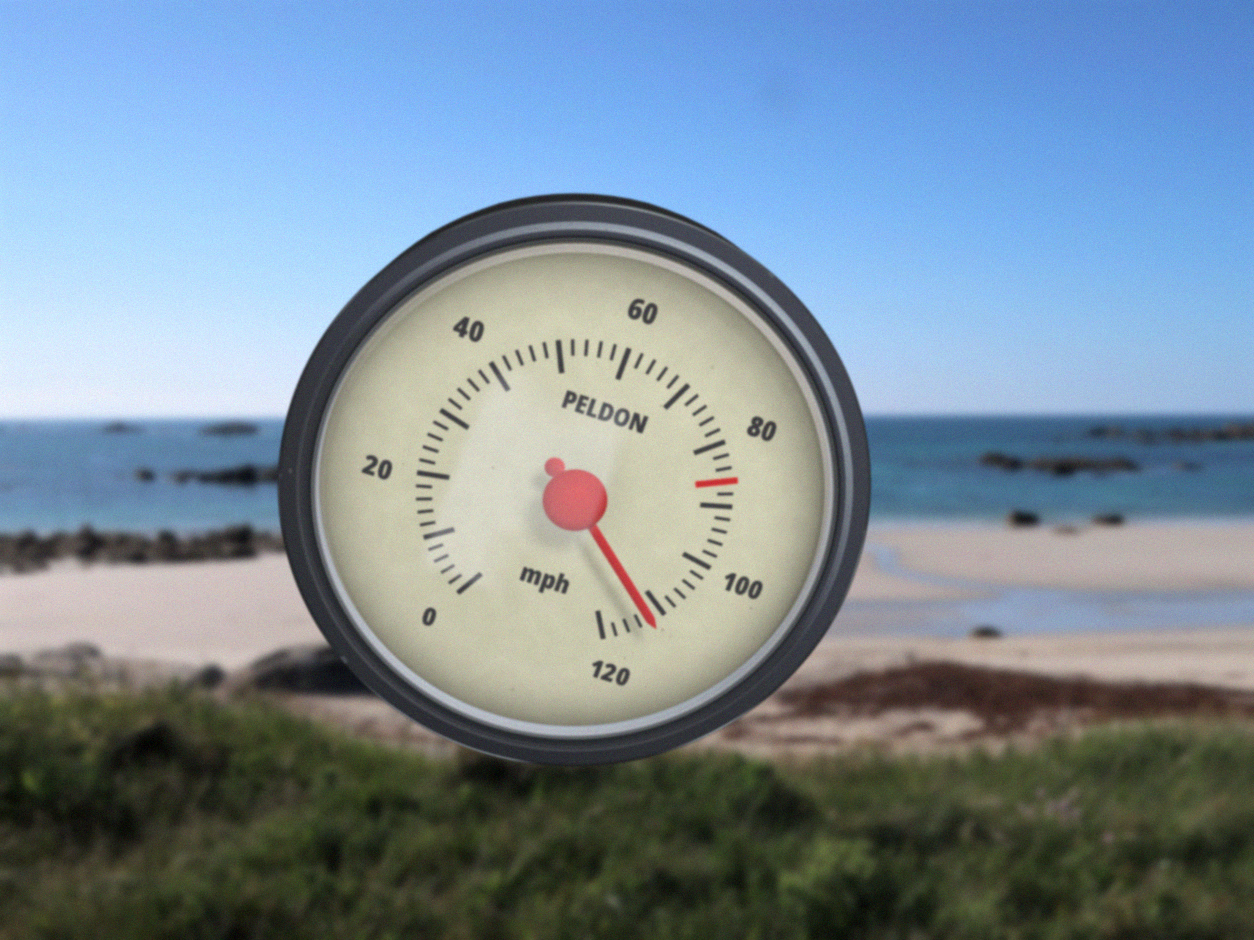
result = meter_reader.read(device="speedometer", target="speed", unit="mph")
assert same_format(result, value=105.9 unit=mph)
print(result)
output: value=112 unit=mph
